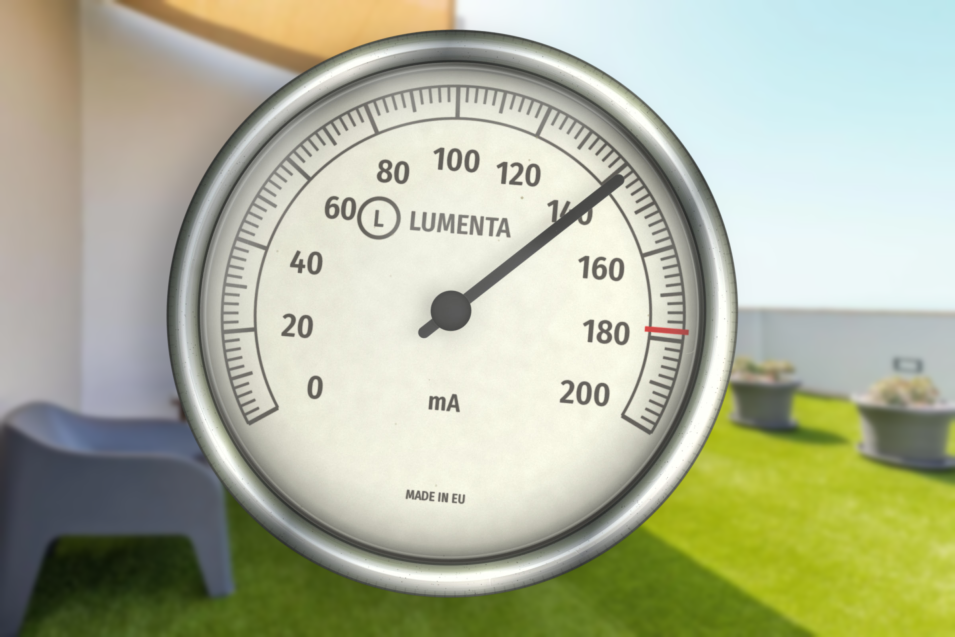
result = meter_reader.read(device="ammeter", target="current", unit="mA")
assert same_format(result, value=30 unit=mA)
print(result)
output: value=142 unit=mA
